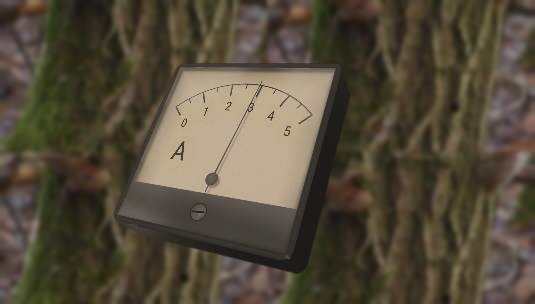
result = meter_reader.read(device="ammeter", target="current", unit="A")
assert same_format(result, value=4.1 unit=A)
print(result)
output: value=3 unit=A
